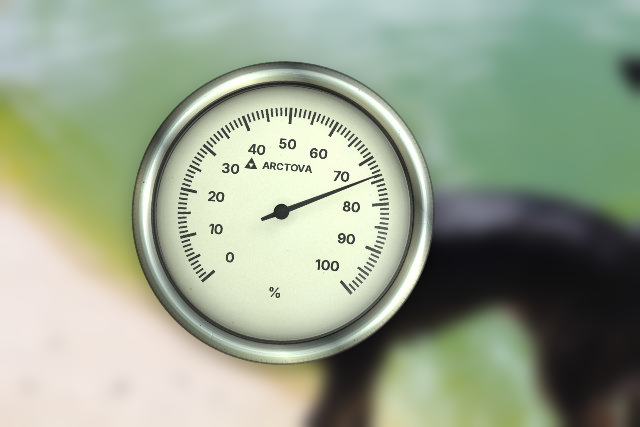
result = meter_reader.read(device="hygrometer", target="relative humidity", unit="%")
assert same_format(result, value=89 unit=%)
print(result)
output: value=74 unit=%
